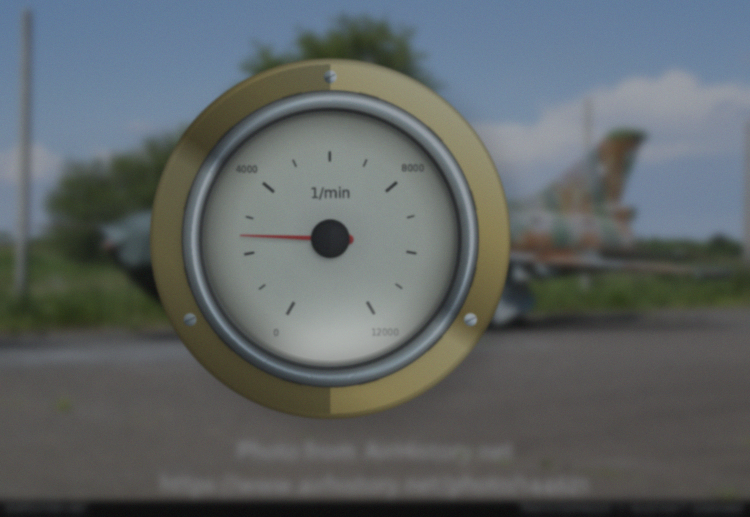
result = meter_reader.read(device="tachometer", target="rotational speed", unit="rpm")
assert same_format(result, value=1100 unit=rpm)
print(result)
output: value=2500 unit=rpm
